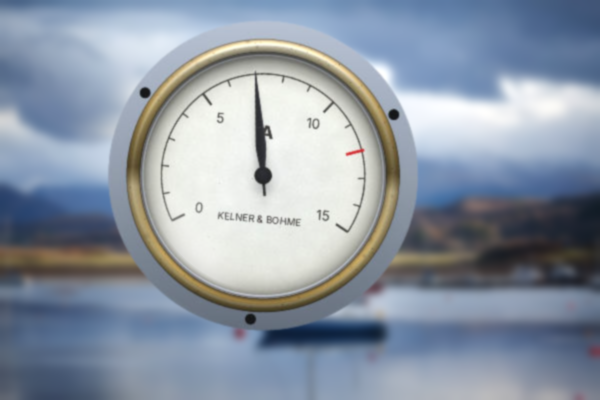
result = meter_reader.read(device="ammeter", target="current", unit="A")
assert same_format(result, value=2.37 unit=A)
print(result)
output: value=7 unit=A
